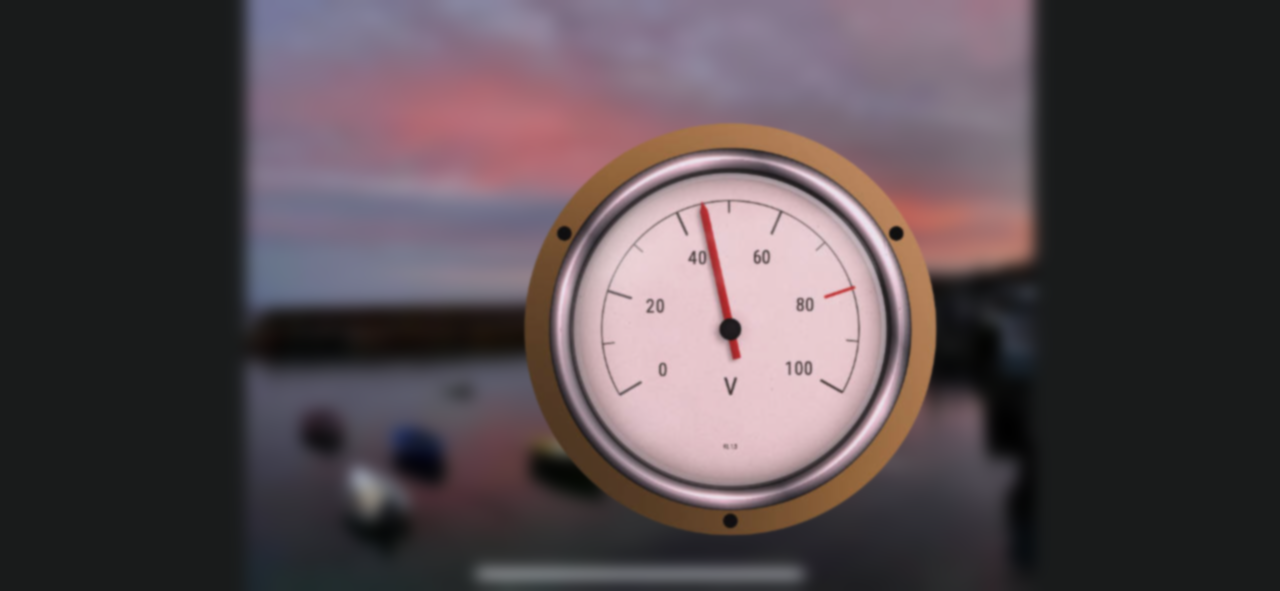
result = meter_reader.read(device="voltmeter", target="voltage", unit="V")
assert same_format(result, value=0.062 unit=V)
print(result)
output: value=45 unit=V
